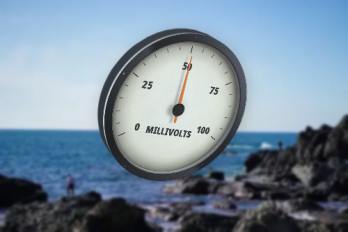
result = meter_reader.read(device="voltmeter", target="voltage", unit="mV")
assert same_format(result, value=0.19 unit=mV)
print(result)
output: value=50 unit=mV
